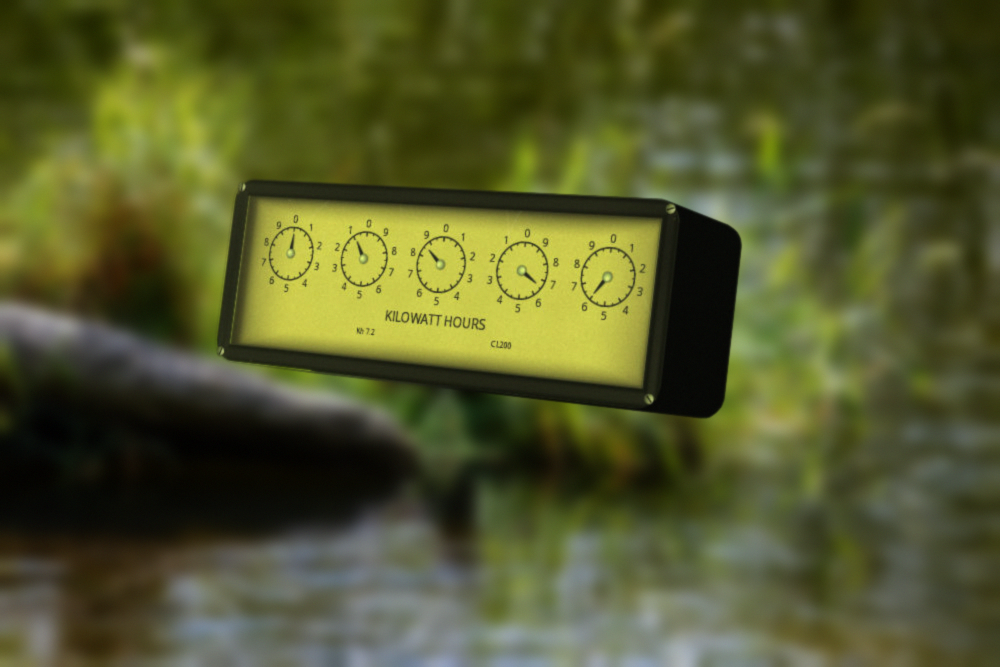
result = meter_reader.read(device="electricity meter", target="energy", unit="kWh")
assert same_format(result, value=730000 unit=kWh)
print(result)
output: value=866 unit=kWh
